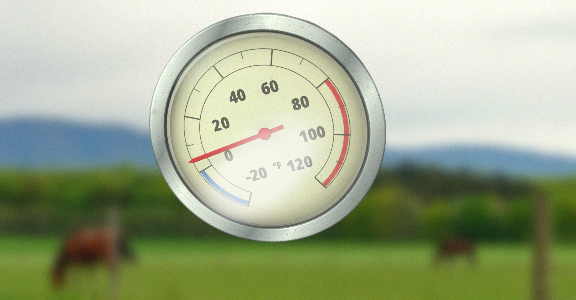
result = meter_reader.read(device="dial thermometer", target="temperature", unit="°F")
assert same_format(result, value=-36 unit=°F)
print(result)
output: value=5 unit=°F
